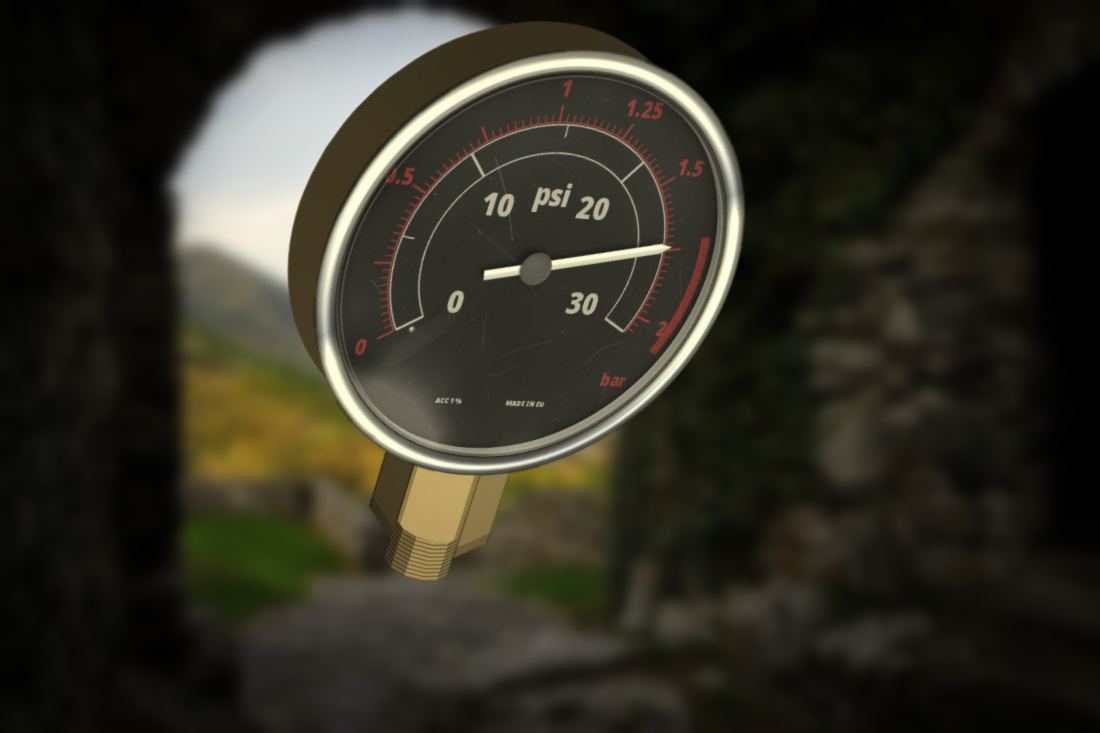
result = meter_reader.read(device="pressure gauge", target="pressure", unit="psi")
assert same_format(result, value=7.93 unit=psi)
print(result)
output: value=25 unit=psi
